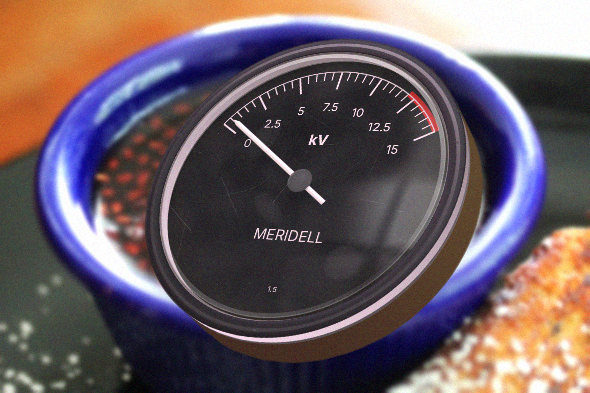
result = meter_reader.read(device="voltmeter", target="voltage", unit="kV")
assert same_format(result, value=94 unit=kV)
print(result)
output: value=0.5 unit=kV
